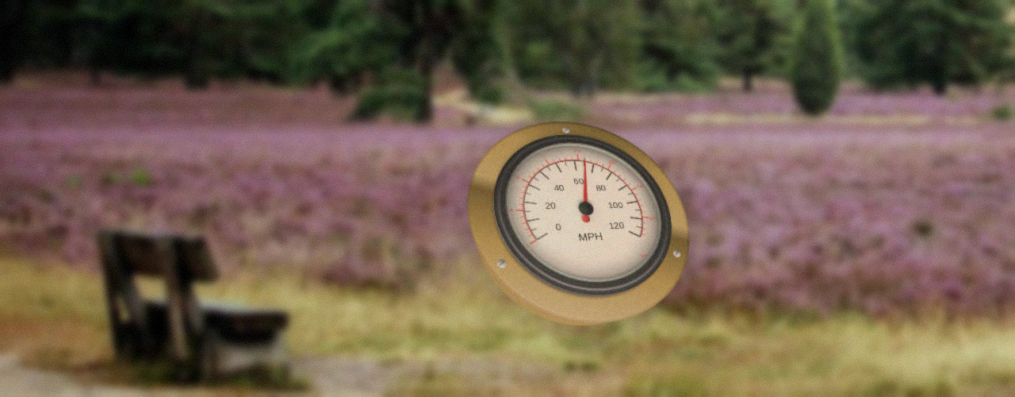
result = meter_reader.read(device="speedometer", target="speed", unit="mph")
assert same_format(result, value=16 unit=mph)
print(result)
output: value=65 unit=mph
